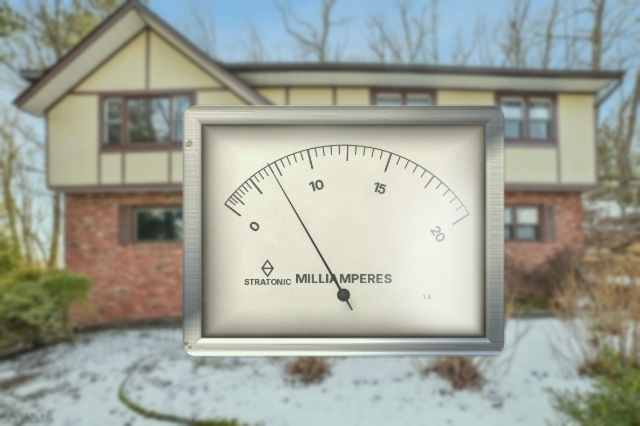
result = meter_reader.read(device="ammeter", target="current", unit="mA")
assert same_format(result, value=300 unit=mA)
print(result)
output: value=7 unit=mA
